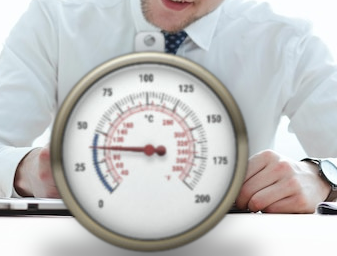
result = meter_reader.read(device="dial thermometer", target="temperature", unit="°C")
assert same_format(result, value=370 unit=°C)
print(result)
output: value=37.5 unit=°C
